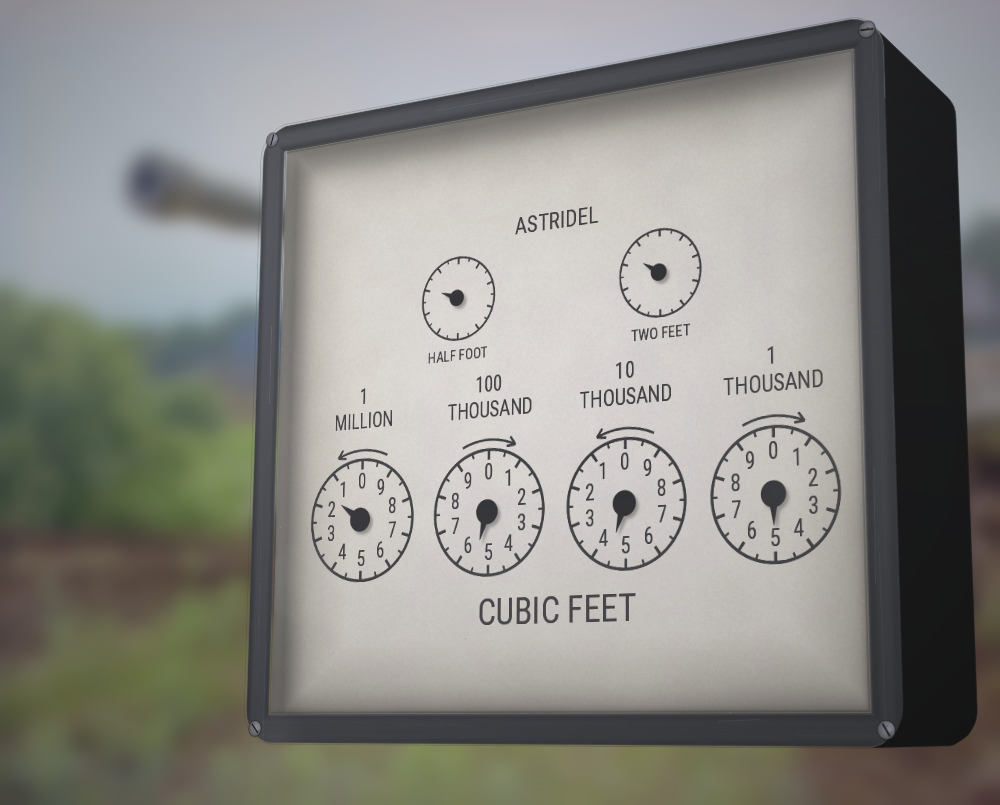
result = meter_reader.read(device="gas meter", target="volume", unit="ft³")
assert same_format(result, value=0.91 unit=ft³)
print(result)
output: value=154500 unit=ft³
